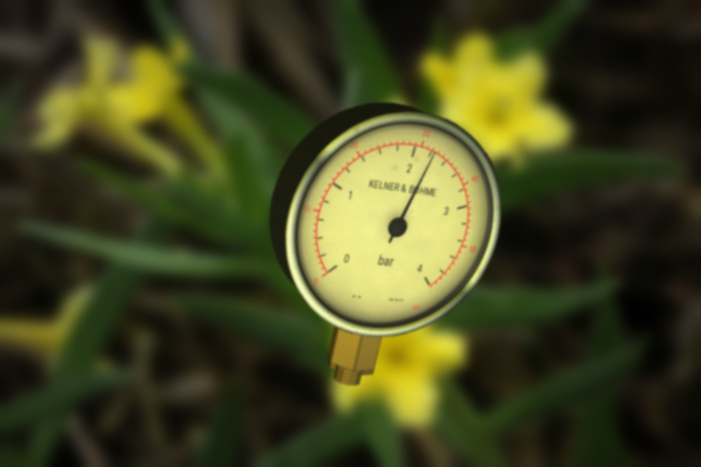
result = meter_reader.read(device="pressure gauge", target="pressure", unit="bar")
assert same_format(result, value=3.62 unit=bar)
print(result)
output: value=2.2 unit=bar
